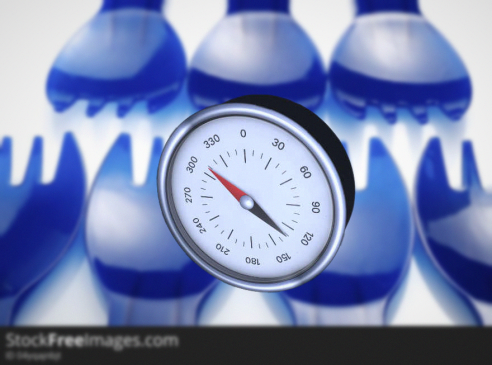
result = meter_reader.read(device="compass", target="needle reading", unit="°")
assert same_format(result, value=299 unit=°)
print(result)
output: value=310 unit=°
